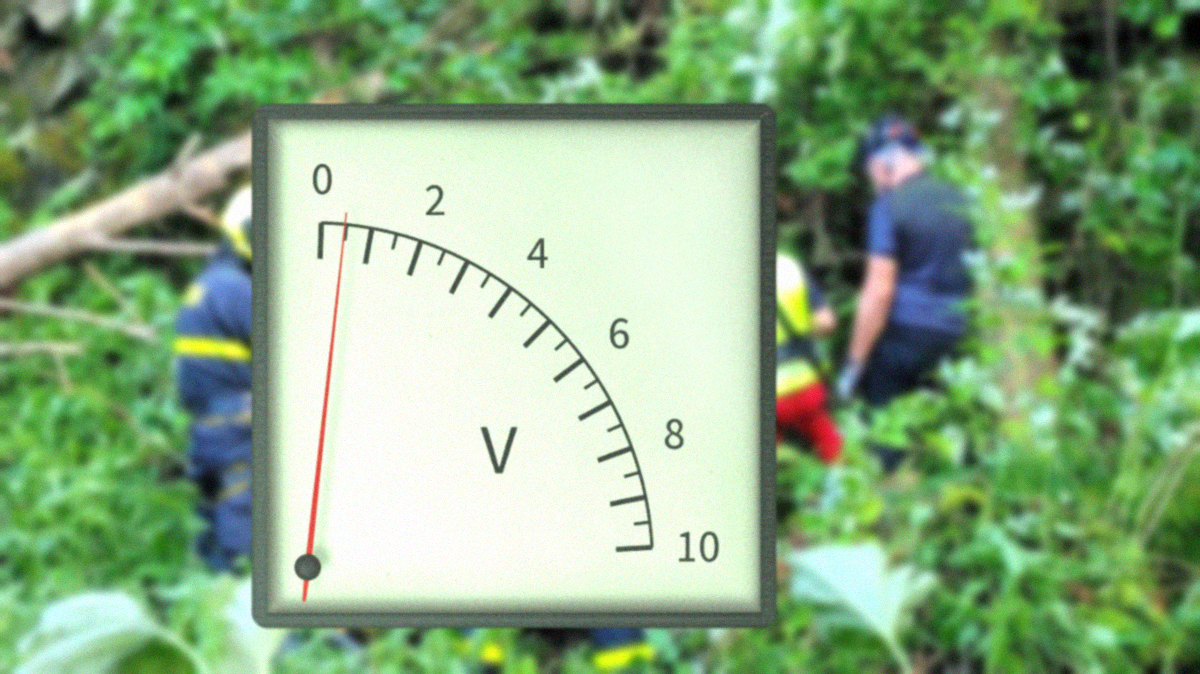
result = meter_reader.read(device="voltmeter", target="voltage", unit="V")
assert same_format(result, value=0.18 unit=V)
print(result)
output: value=0.5 unit=V
